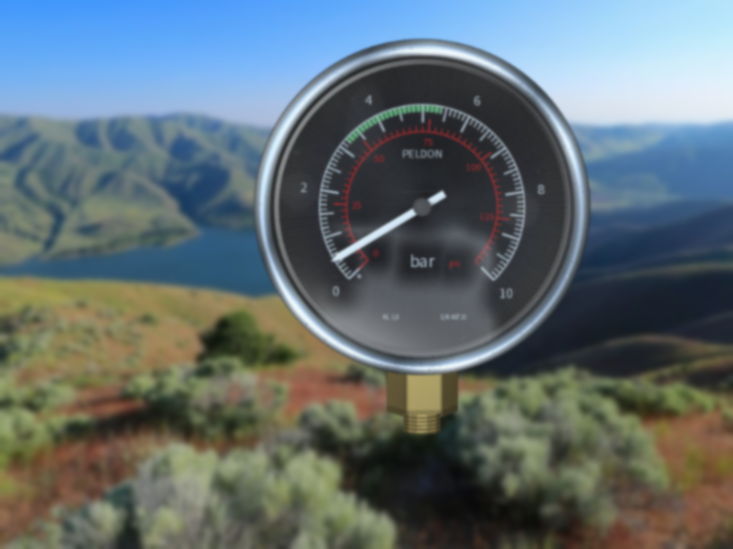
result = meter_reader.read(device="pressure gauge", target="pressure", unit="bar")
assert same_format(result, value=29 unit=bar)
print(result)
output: value=0.5 unit=bar
